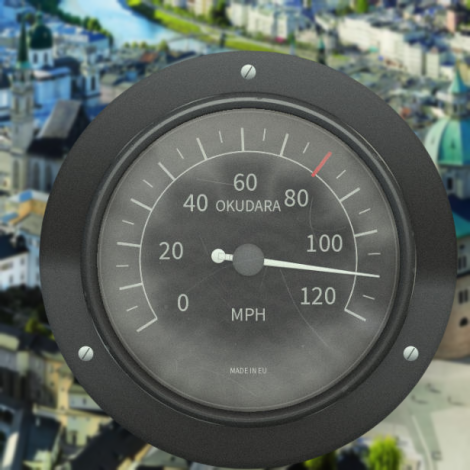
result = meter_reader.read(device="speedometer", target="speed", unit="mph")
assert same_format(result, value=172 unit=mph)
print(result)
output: value=110 unit=mph
